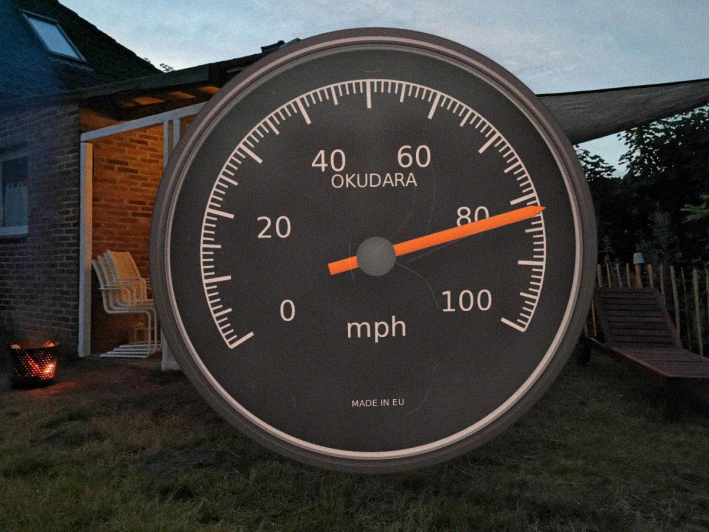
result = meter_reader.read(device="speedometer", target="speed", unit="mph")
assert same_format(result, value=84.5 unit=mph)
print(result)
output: value=82 unit=mph
